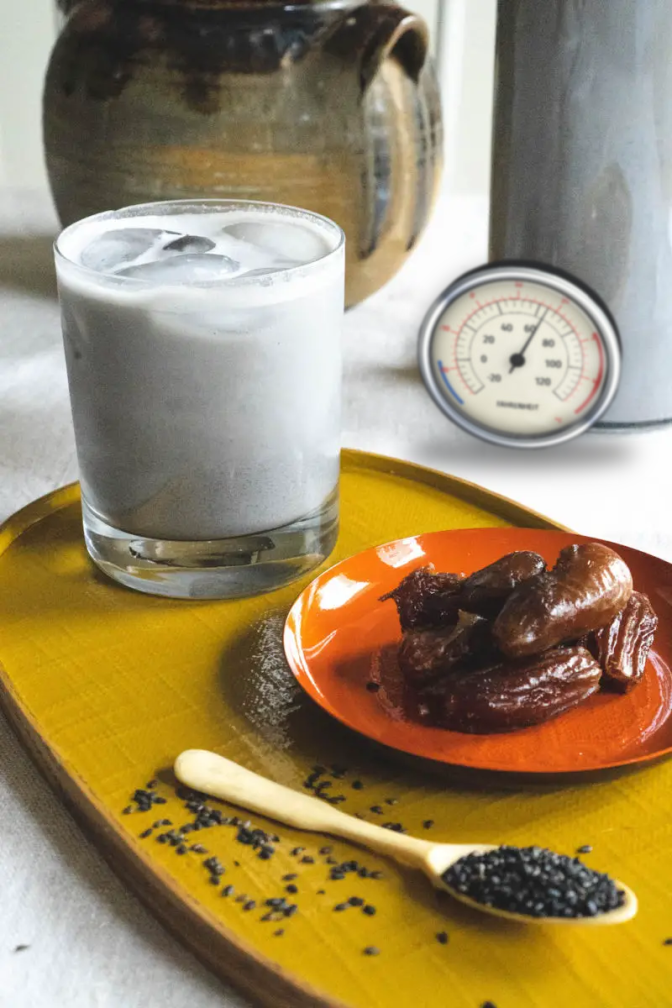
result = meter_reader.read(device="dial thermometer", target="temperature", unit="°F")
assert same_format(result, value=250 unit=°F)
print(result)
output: value=64 unit=°F
